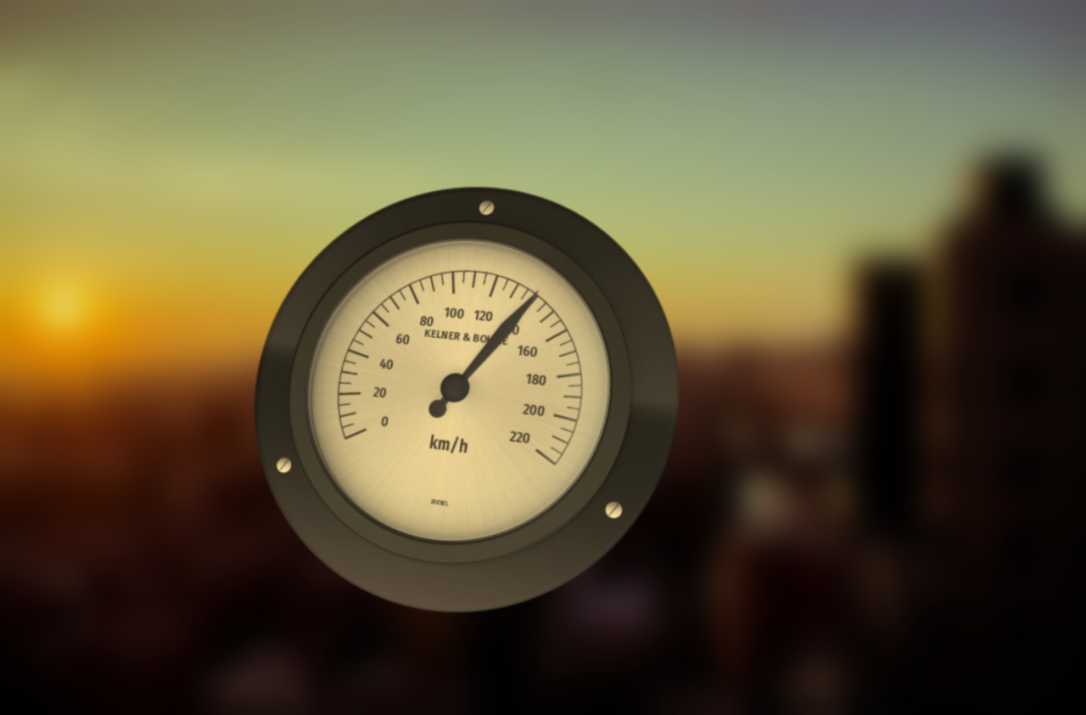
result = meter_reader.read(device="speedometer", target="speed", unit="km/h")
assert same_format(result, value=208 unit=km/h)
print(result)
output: value=140 unit=km/h
